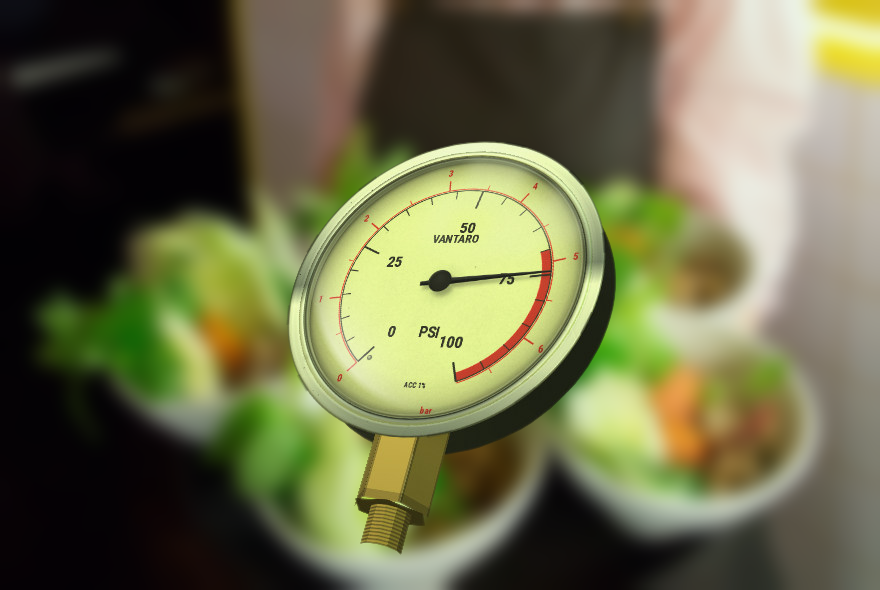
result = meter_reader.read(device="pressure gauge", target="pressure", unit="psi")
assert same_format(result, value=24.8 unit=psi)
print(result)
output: value=75 unit=psi
